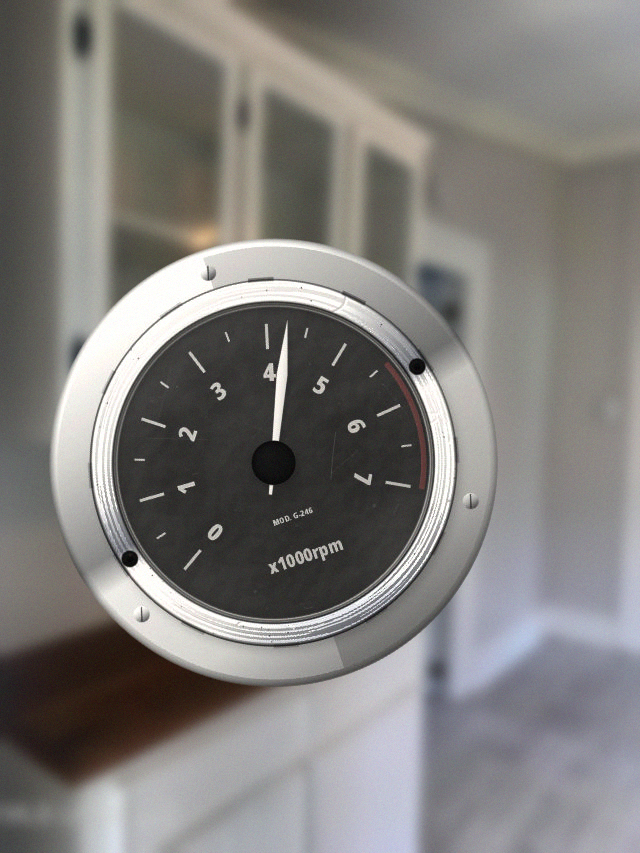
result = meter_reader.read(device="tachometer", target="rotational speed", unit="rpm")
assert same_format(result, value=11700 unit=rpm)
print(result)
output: value=4250 unit=rpm
